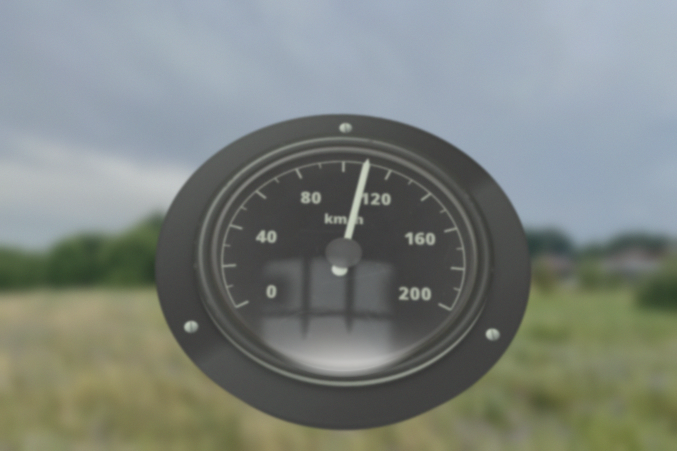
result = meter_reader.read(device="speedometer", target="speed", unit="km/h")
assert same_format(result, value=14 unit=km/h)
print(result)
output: value=110 unit=km/h
